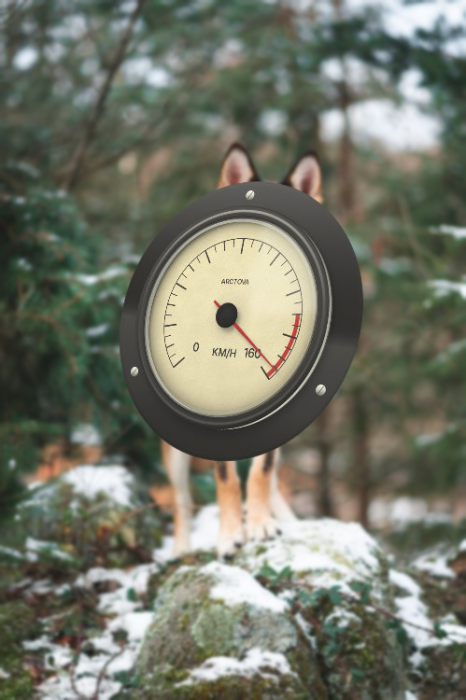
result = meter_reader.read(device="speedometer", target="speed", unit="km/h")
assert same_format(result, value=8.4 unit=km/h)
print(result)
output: value=155 unit=km/h
